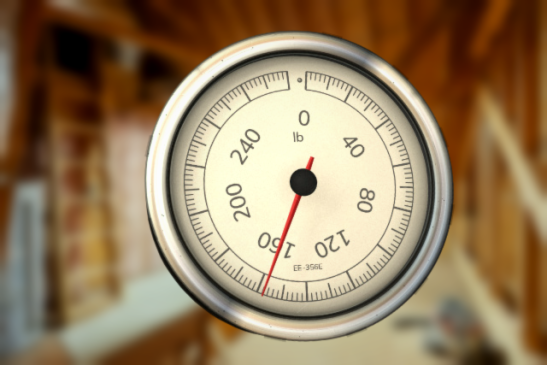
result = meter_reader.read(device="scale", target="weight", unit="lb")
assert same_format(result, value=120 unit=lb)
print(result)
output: value=158 unit=lb
